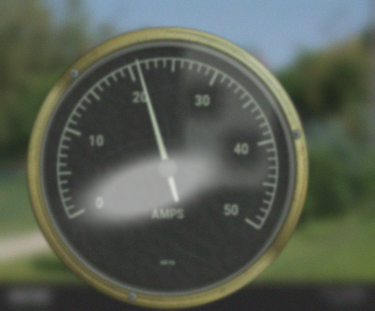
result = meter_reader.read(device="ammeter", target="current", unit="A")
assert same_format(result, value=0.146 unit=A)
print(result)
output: value=21 unit=A
